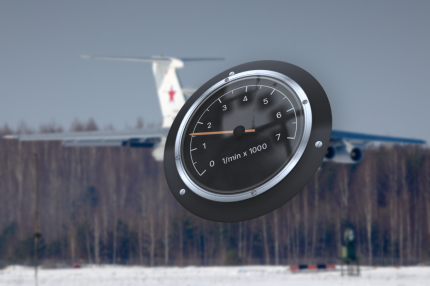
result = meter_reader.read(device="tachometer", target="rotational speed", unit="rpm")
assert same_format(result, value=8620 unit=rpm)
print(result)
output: value=1500 unit=rpm
